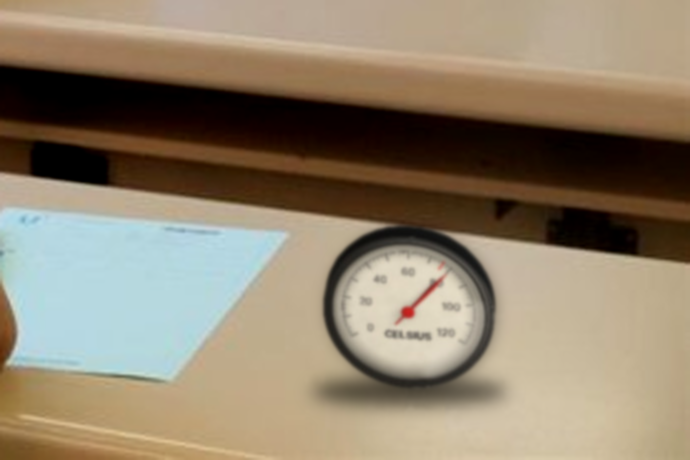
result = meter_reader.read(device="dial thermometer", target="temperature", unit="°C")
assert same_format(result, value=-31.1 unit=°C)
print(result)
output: value=80 unit=°C
